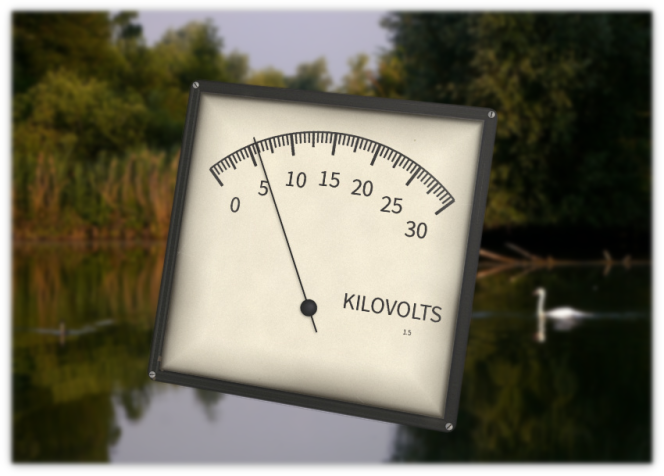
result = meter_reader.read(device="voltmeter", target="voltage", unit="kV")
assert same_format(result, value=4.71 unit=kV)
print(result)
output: value=6 unit=kV
